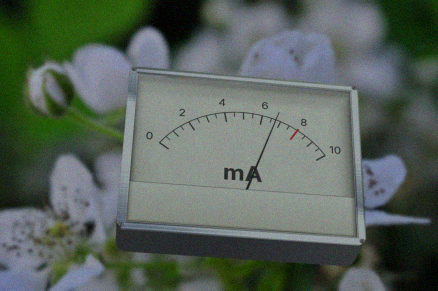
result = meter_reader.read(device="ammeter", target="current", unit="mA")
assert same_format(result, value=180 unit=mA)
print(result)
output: value=6.75 unit=mA
